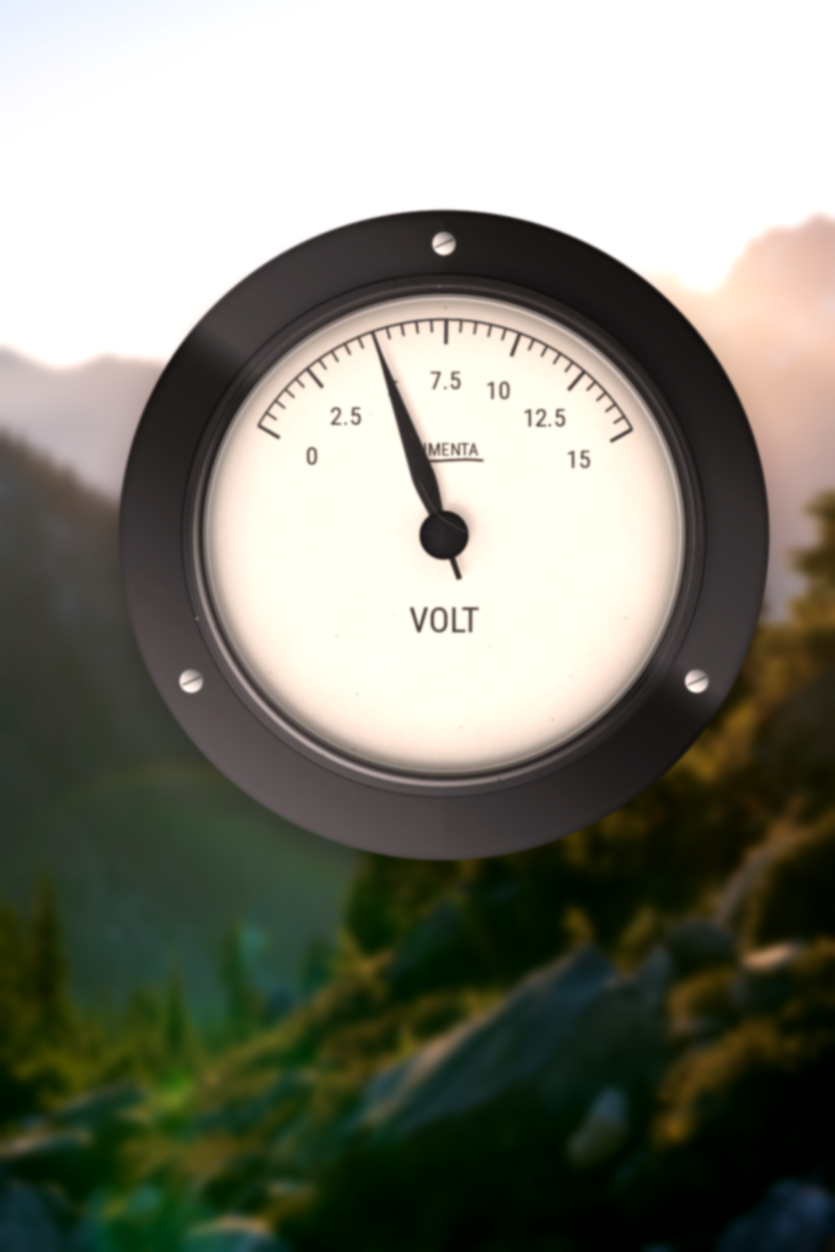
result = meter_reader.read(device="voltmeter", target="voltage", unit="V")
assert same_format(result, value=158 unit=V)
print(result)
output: value=5 unit=V
